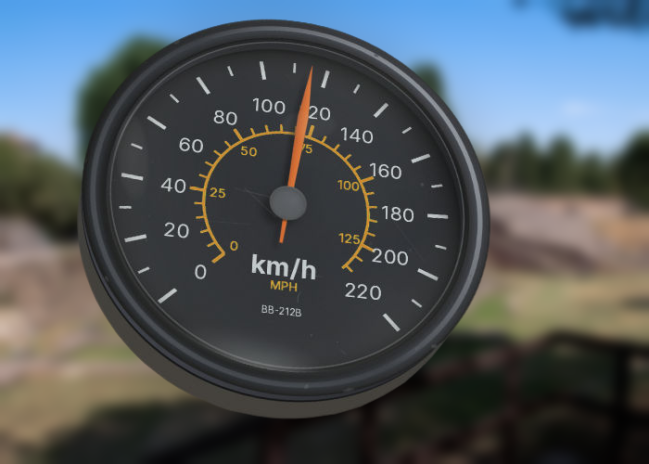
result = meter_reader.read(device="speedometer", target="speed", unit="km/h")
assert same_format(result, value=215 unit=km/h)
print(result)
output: value=115 unit=km/h
